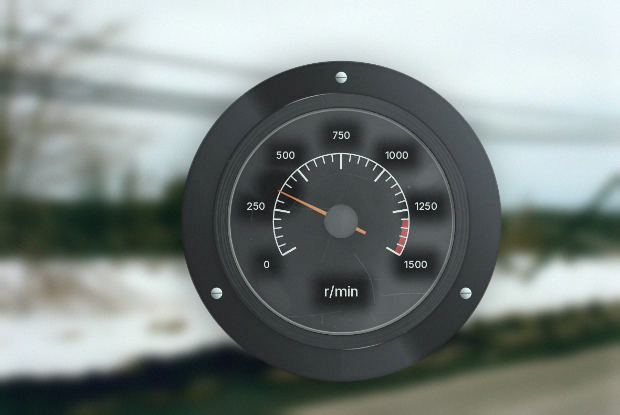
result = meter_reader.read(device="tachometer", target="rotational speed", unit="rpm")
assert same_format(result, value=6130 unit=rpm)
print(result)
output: value=350 unit=rpm
